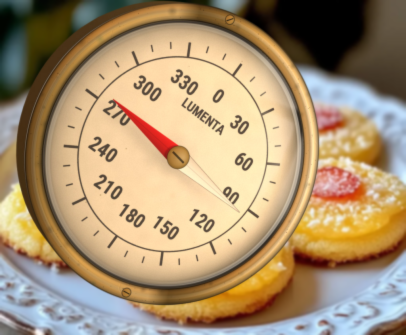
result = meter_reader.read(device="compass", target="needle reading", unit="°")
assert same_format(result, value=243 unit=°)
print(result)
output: value=275 unit=°
